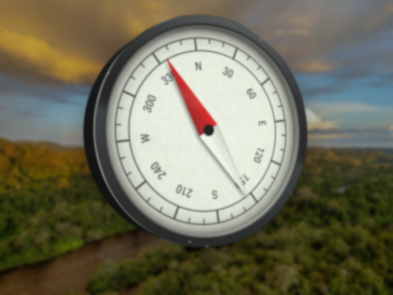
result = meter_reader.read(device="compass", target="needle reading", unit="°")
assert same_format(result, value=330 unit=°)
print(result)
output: value=335 unit=°
